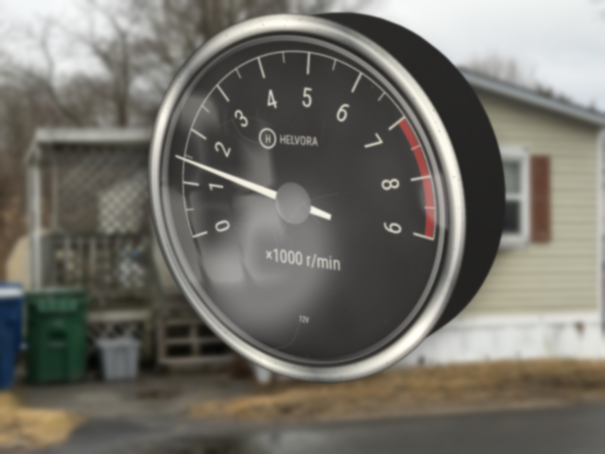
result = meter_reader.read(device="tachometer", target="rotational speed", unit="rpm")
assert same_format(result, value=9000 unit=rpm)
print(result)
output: value=1500 unit=rpm
